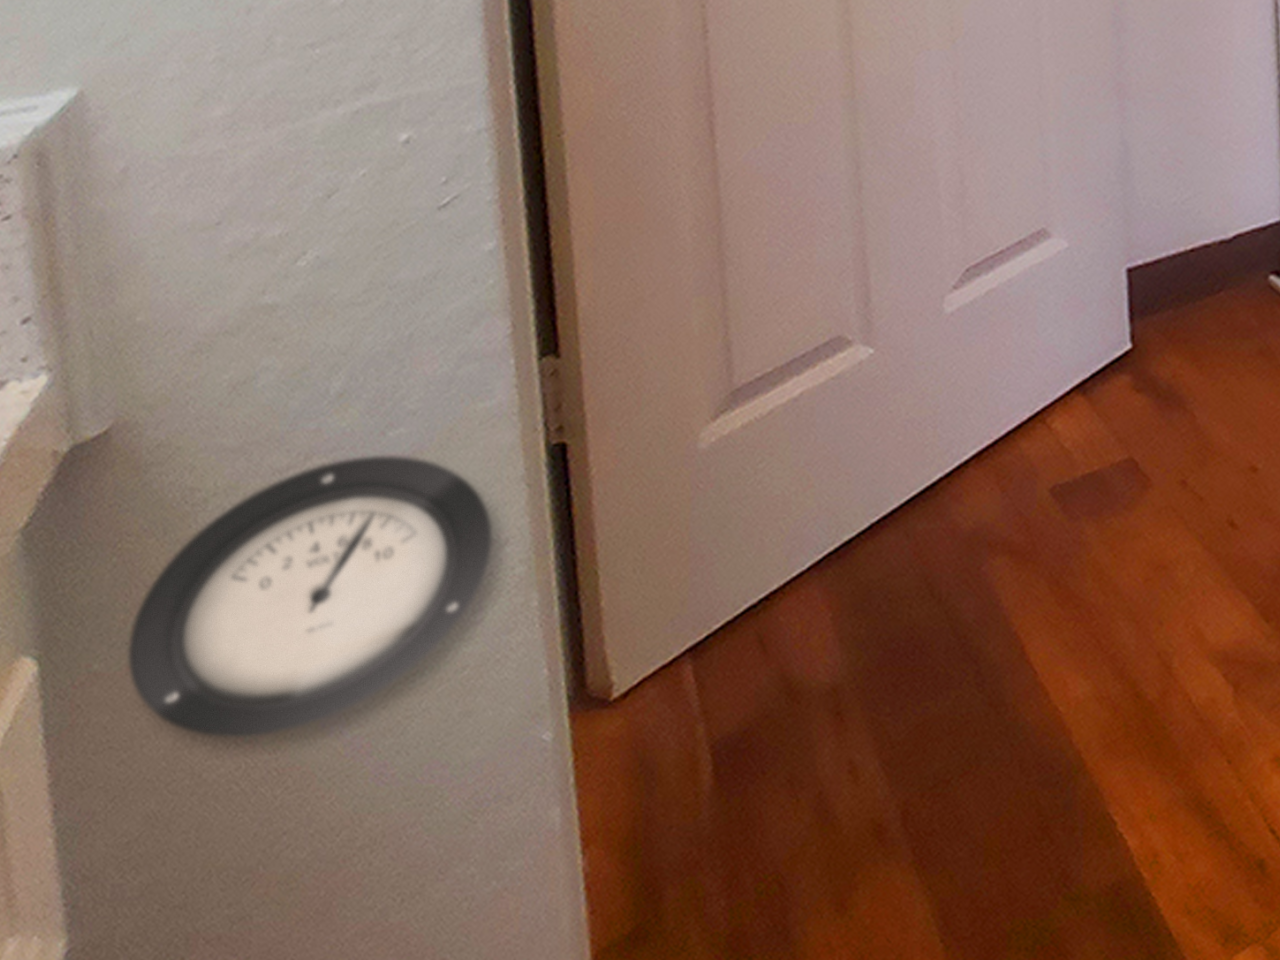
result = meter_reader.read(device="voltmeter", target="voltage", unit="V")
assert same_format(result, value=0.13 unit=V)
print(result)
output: value=7 unit=V
